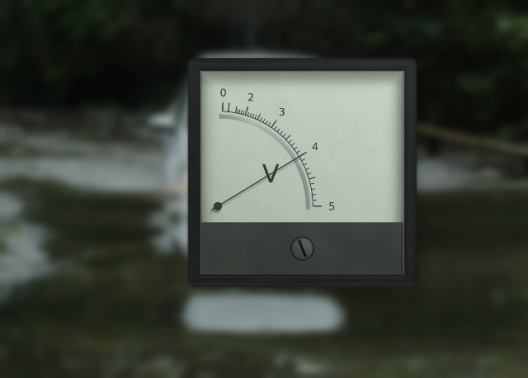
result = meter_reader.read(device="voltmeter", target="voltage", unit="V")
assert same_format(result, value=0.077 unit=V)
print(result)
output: value=4 unit=V
